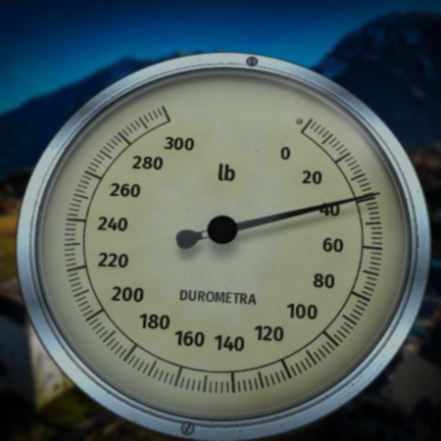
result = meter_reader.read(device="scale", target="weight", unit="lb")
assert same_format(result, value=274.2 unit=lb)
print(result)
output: value=40 unit=lb
